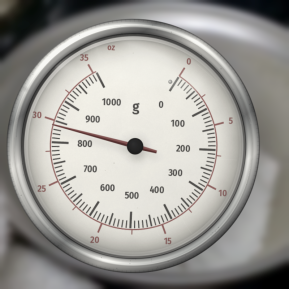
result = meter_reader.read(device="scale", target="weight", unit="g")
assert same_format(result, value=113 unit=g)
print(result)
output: value=840 unit=g
